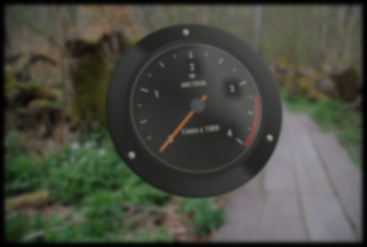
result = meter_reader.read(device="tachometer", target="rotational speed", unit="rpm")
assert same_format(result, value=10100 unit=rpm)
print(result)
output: value=0 unit=rpm
